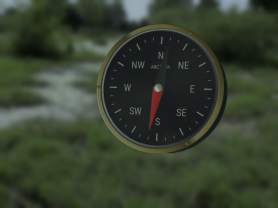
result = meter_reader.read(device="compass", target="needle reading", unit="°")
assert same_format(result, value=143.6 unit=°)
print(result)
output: value=190 unit=°
